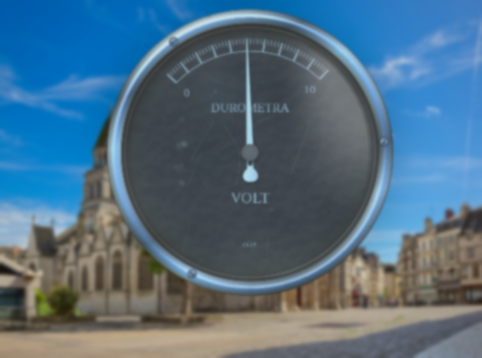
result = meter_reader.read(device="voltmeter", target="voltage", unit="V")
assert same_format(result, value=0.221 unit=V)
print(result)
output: value=5 unit=V
